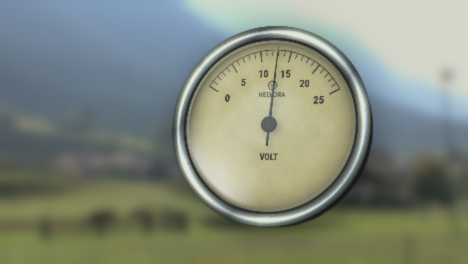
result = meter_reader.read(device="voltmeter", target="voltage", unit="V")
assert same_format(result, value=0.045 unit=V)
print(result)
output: value=13 unit=V
